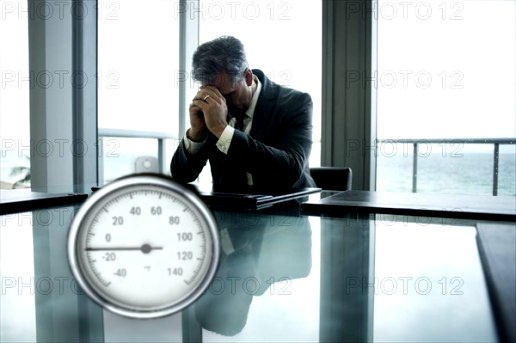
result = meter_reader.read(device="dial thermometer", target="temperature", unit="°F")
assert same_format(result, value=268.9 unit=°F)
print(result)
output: value=-10 unit=°F
